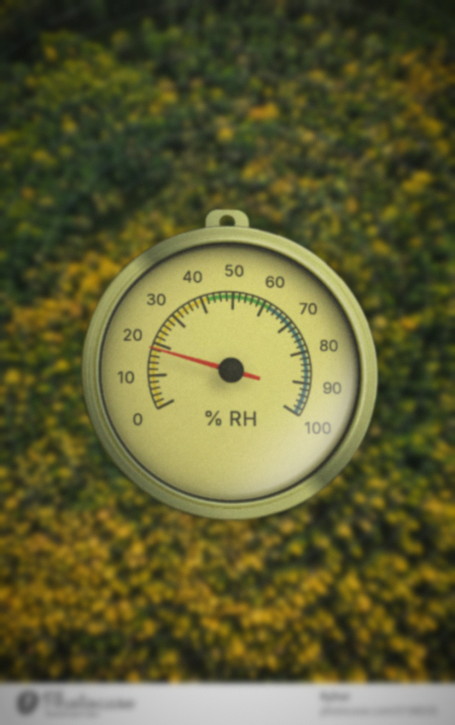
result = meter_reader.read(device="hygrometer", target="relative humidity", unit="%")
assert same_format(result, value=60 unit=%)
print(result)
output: value=18 unit=%
